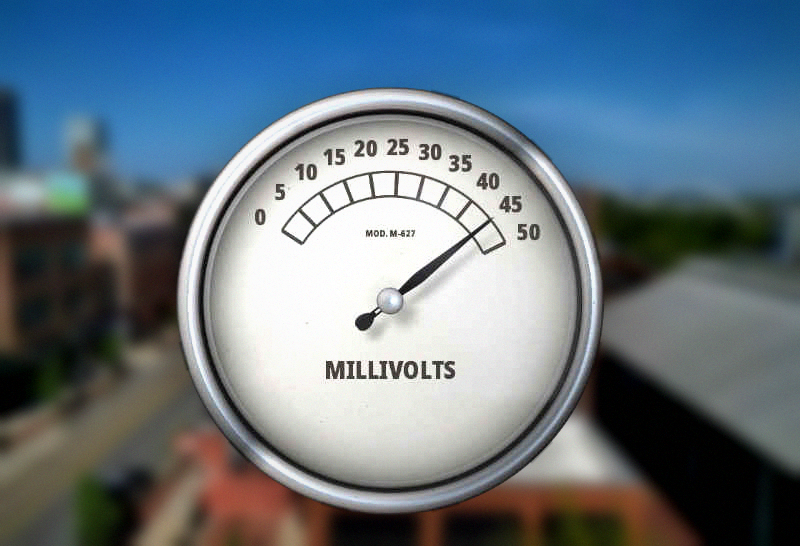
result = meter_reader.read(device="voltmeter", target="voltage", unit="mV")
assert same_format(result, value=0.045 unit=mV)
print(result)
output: value=45 unit=mV
